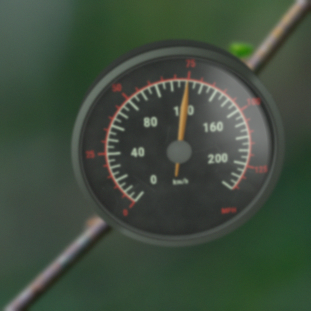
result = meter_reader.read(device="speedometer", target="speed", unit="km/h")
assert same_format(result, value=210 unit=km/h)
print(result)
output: value=120 unit=km/h
